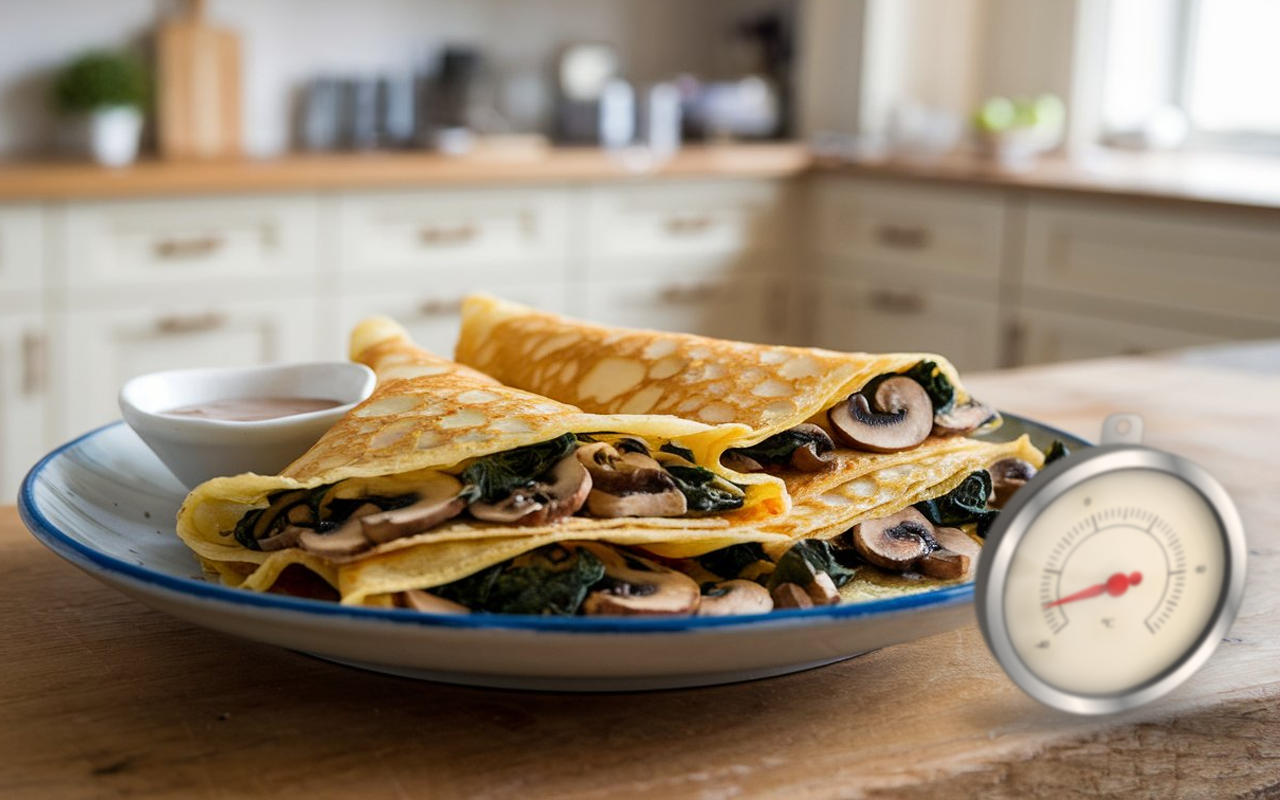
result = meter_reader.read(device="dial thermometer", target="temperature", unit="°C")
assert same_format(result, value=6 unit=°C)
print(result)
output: value=-30 unit=°C
